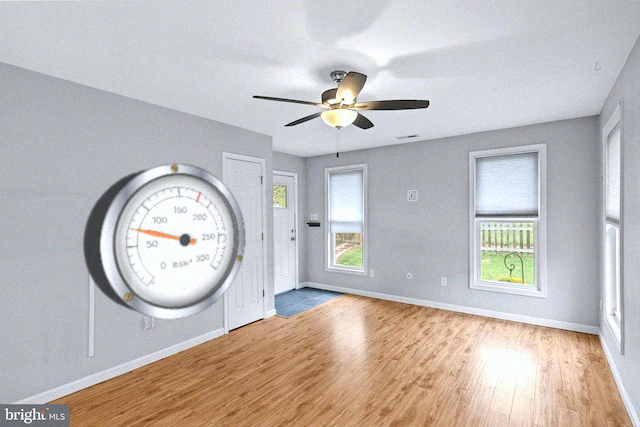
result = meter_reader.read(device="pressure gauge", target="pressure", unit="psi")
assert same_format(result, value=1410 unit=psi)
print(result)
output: value=70 unit=psi
